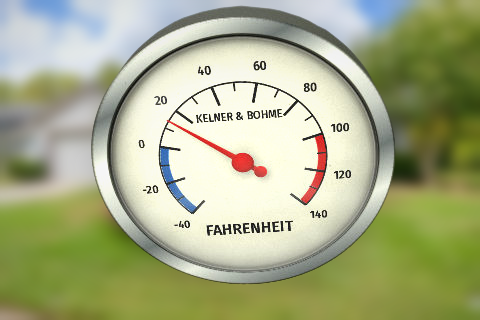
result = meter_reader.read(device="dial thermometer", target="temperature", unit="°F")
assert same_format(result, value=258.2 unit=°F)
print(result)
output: value=15 unit=°F
